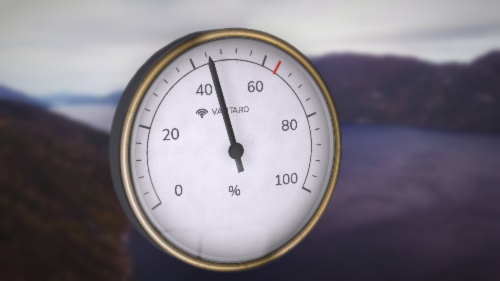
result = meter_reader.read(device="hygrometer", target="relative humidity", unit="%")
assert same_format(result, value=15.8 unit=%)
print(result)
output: value=44 unit=%
